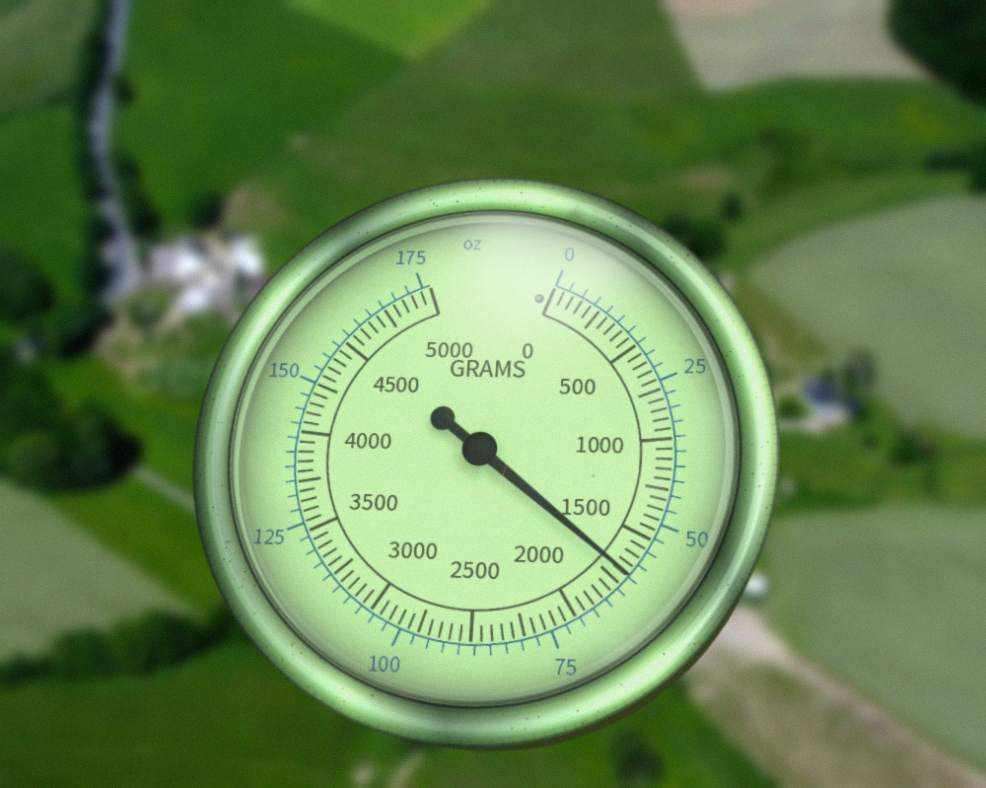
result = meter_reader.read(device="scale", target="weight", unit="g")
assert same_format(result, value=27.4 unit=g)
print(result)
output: value=1700 unit=g
